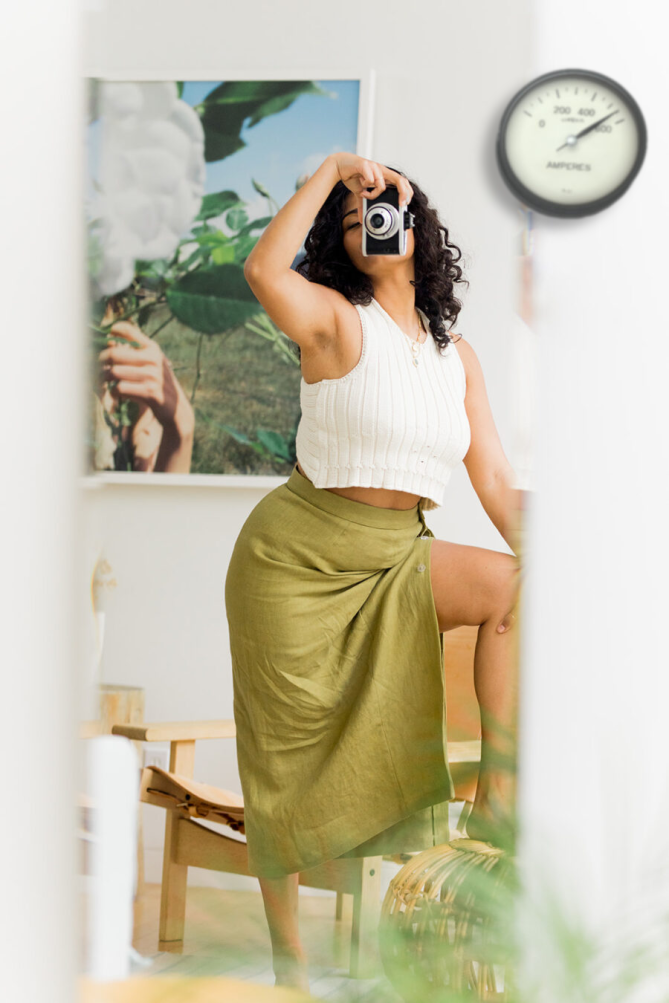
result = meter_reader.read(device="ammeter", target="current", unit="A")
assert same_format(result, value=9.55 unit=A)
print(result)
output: value=550 unit=A
